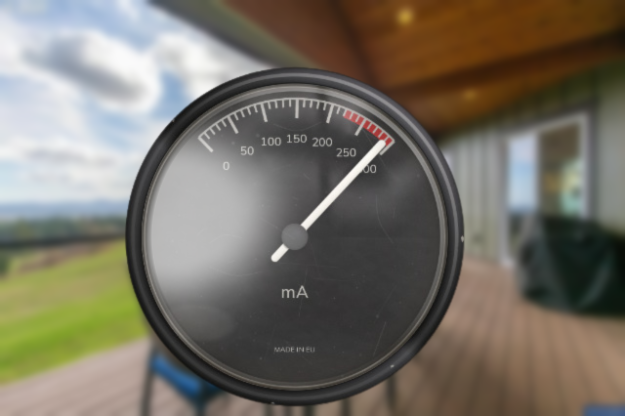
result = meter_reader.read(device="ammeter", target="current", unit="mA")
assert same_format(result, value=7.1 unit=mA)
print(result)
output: value=290 unit=mA
